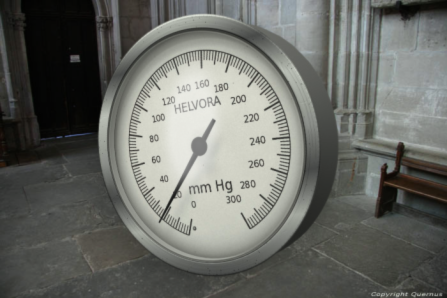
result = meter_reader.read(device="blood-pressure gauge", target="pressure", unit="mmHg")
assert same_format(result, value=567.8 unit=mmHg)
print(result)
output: value=20 unit=mmHg
